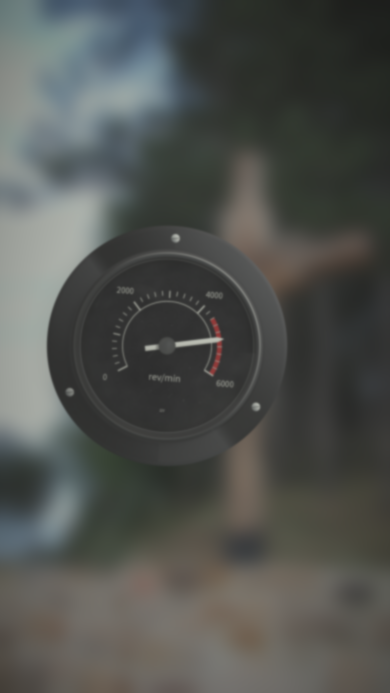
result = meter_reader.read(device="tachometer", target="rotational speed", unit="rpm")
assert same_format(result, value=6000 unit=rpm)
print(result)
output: value=5000 unit=rpm
